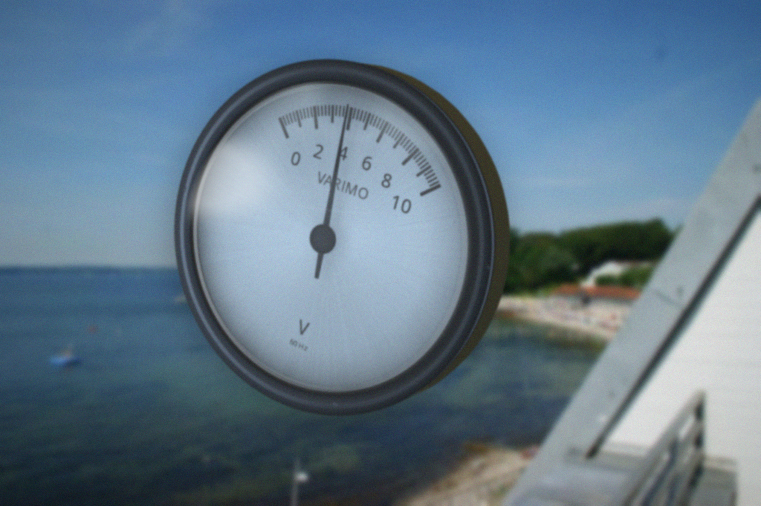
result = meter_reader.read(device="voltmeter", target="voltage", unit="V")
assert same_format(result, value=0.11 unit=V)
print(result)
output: value=4 unit=V
